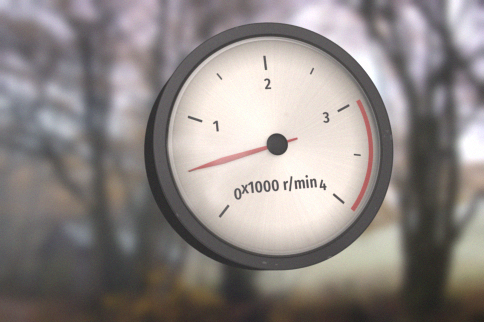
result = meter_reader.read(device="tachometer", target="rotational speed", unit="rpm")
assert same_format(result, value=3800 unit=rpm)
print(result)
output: value=500 unit=rpm
